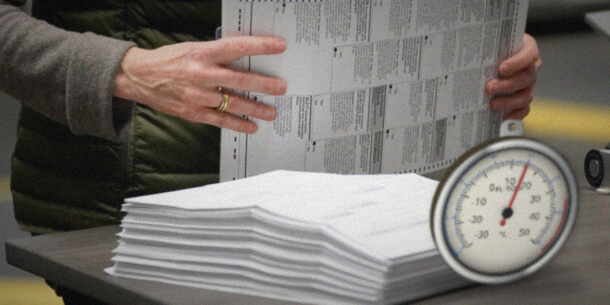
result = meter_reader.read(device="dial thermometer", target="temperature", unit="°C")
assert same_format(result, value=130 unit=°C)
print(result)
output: value=15 unit=°C
